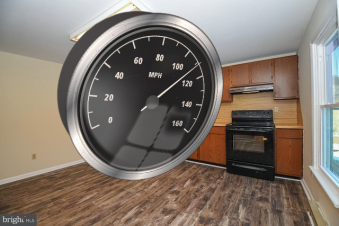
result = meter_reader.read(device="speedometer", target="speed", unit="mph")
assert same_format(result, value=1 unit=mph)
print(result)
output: value=110 unit=mph
